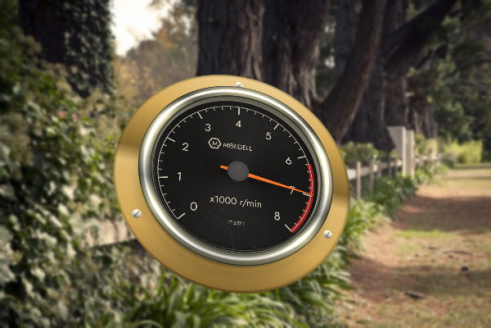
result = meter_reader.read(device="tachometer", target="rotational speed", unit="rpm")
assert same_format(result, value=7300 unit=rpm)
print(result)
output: value=7000 unit=rpm
